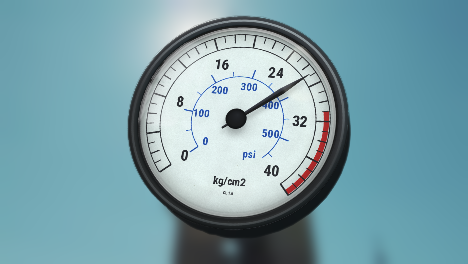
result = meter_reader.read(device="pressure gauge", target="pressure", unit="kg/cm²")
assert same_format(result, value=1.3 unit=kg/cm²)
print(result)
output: value=27 unit=kg/cm²
